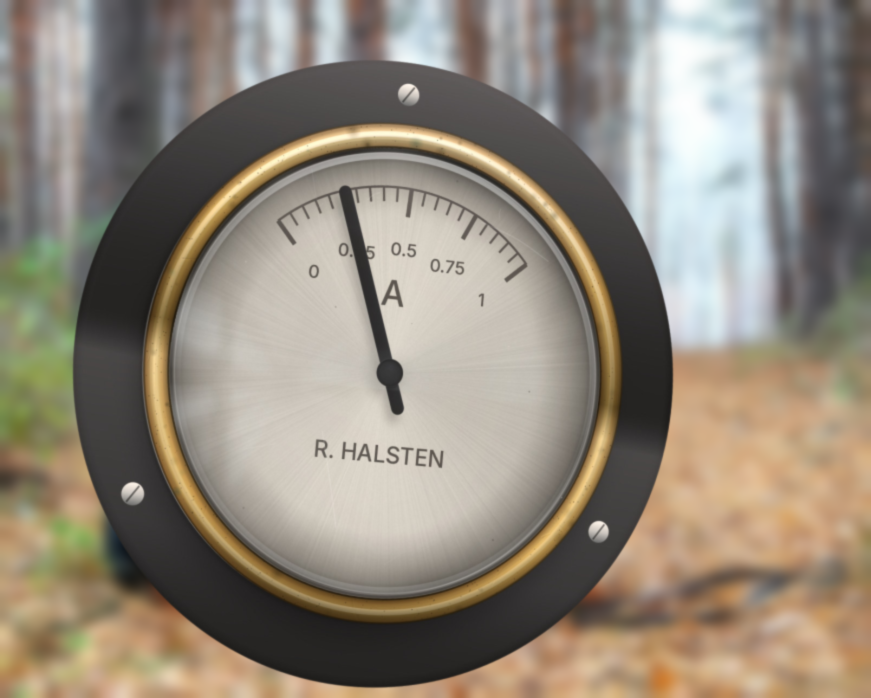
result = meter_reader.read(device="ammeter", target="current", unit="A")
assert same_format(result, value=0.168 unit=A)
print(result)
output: value=0.25 unit=A
